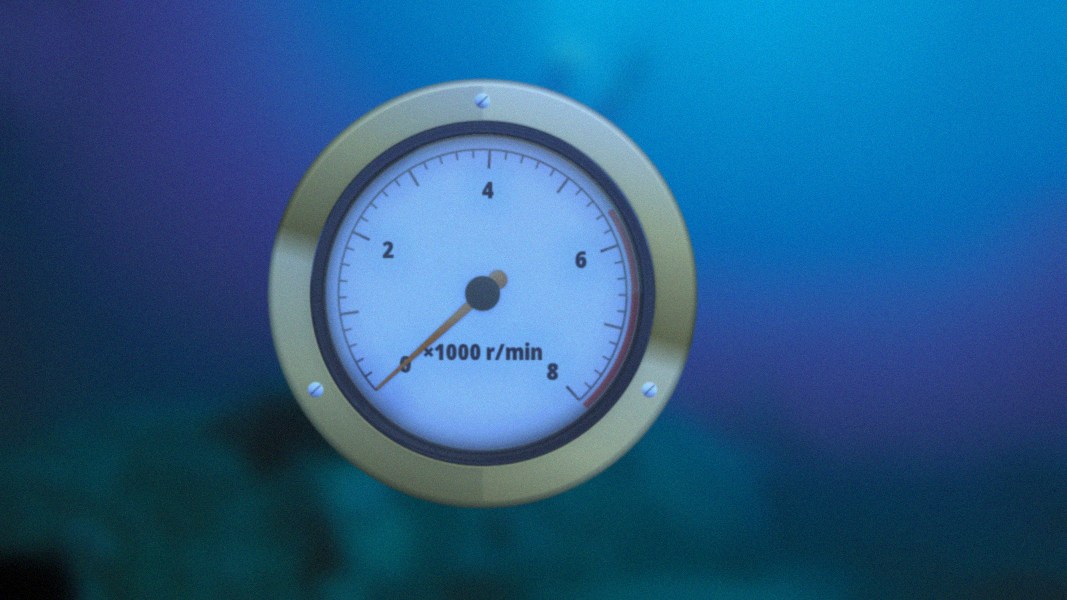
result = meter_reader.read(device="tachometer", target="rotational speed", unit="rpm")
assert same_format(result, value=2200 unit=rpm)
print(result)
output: value=0 unit=rpm
